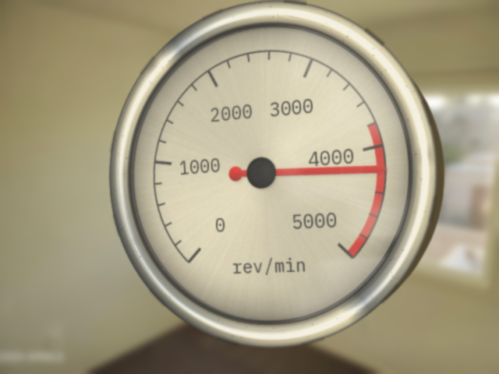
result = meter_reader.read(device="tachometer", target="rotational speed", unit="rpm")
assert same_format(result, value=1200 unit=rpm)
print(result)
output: value=4200 unit=rpm
